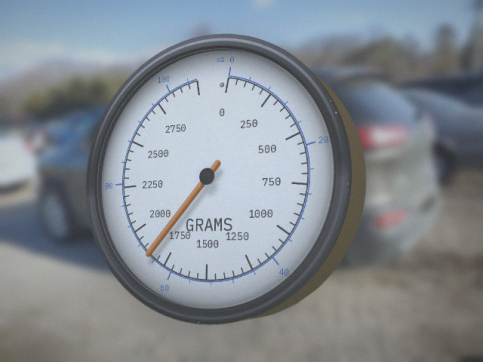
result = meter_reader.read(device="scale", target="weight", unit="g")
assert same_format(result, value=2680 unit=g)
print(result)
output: value=1850 unit=g
